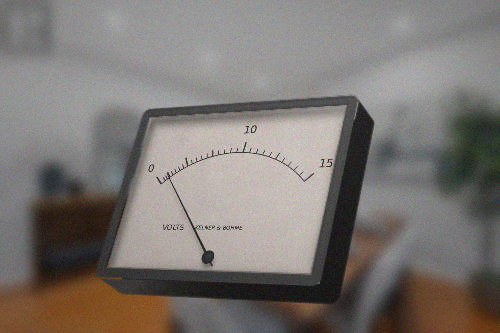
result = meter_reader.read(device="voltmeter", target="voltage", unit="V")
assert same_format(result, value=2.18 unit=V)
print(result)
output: value=2.5 unit=V
